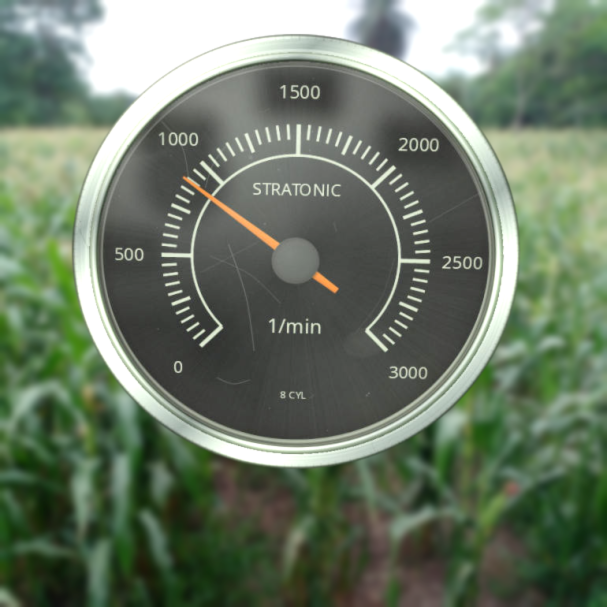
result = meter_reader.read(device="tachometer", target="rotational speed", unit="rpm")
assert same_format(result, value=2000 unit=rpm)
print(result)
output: value=900 unit=rpm
